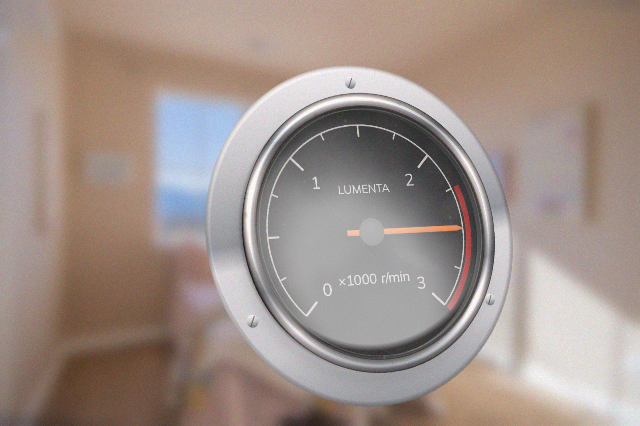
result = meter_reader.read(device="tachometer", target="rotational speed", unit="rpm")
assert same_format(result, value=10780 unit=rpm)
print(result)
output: value=2500 unit=rpm
